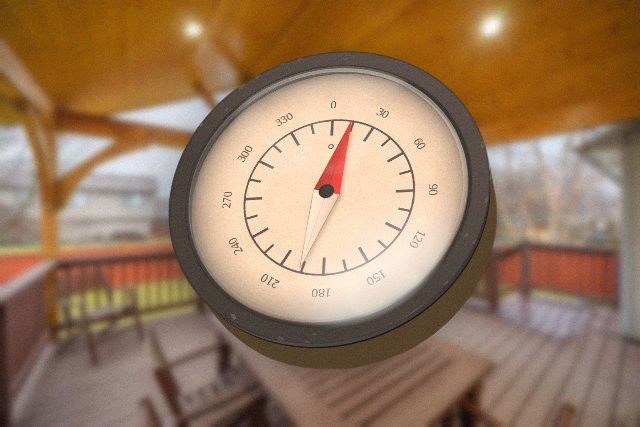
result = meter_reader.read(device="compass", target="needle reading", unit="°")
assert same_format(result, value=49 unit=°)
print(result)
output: value=15 unit=°
